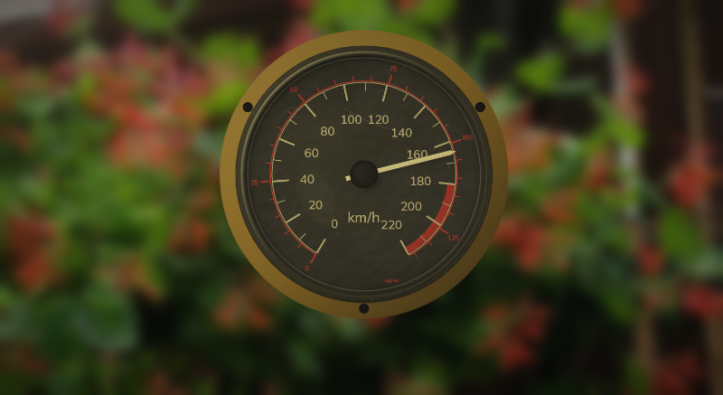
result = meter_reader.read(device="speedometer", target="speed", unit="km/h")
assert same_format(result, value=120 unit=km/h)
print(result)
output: value=165 unit=km/h
